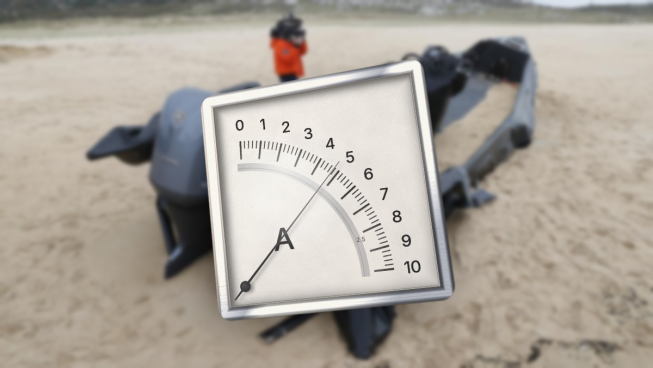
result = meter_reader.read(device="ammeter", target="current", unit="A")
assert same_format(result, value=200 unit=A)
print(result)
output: value=4.8 unit=A
